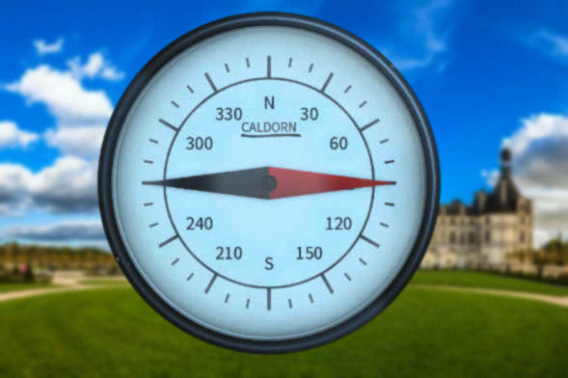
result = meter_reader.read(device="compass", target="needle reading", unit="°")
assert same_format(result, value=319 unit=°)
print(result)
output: value=90 unit=°
